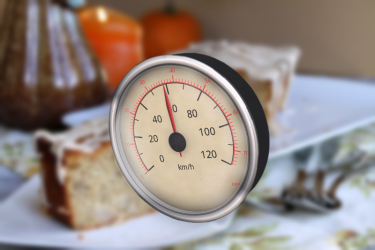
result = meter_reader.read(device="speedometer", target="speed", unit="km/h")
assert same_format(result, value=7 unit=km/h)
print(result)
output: value=60 unit=km/h
